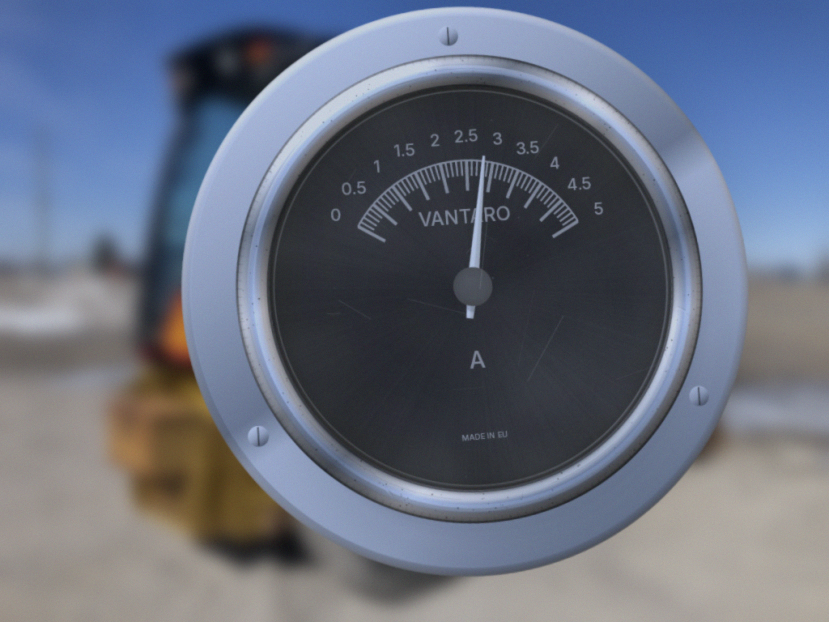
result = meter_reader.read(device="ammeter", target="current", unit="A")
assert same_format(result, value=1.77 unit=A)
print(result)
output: value=2.8 unit=A
